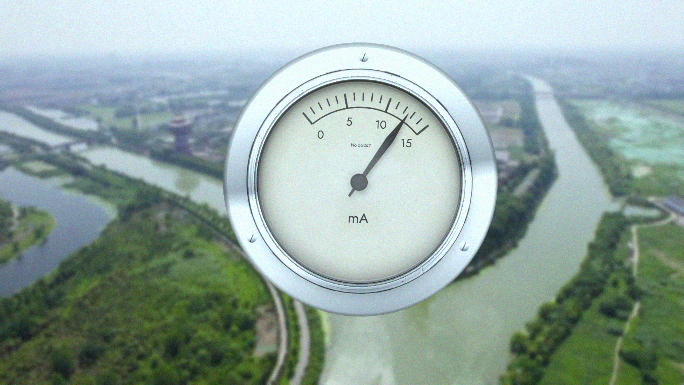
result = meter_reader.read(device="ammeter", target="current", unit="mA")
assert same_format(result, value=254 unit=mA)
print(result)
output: value=12.5 unit=mA
